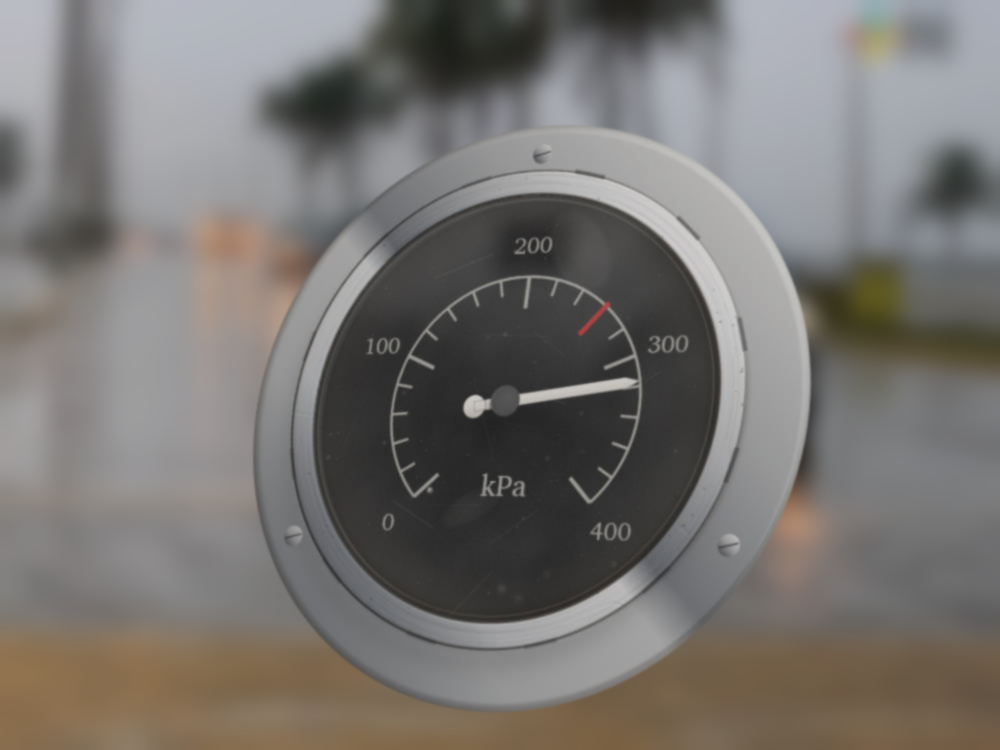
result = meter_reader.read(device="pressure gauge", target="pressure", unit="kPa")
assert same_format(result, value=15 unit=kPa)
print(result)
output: value=320 unit=kPa
